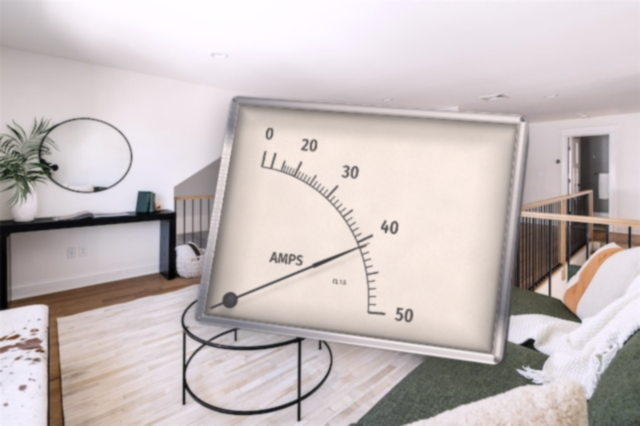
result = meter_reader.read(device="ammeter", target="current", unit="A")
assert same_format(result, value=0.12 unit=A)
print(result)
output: value=41 unit=A
